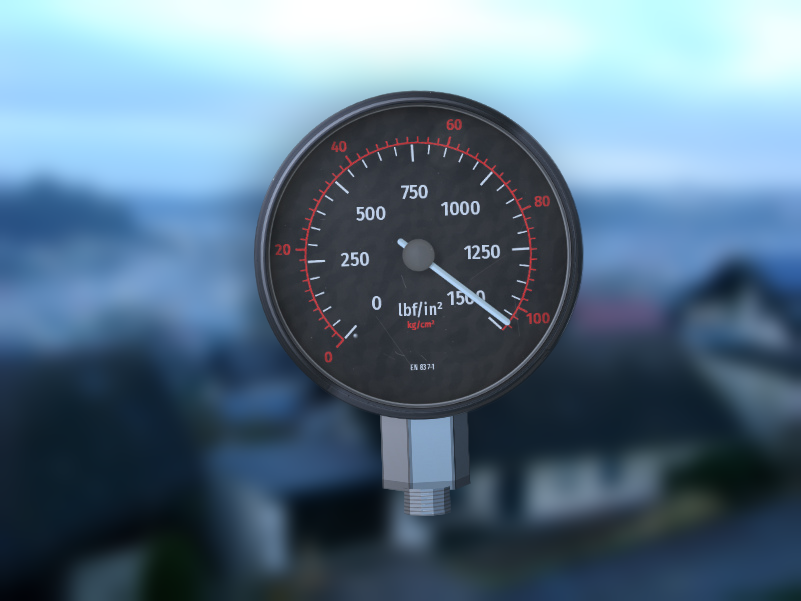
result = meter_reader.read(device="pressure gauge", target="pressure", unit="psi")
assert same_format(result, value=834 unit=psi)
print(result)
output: value=1475 unit=psi
